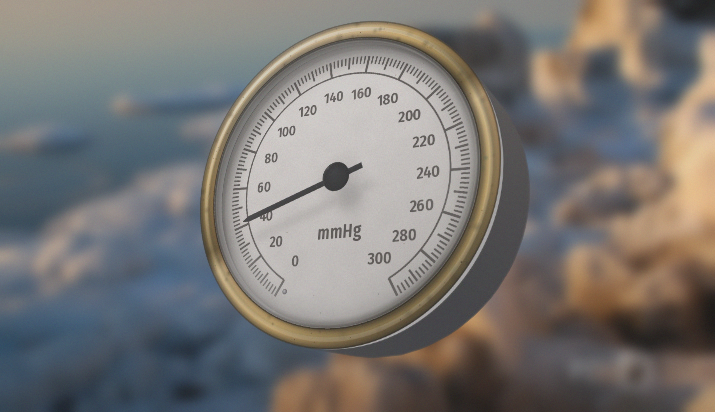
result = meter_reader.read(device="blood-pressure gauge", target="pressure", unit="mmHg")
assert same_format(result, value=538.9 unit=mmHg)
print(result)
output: value=40 unit=mmHg
